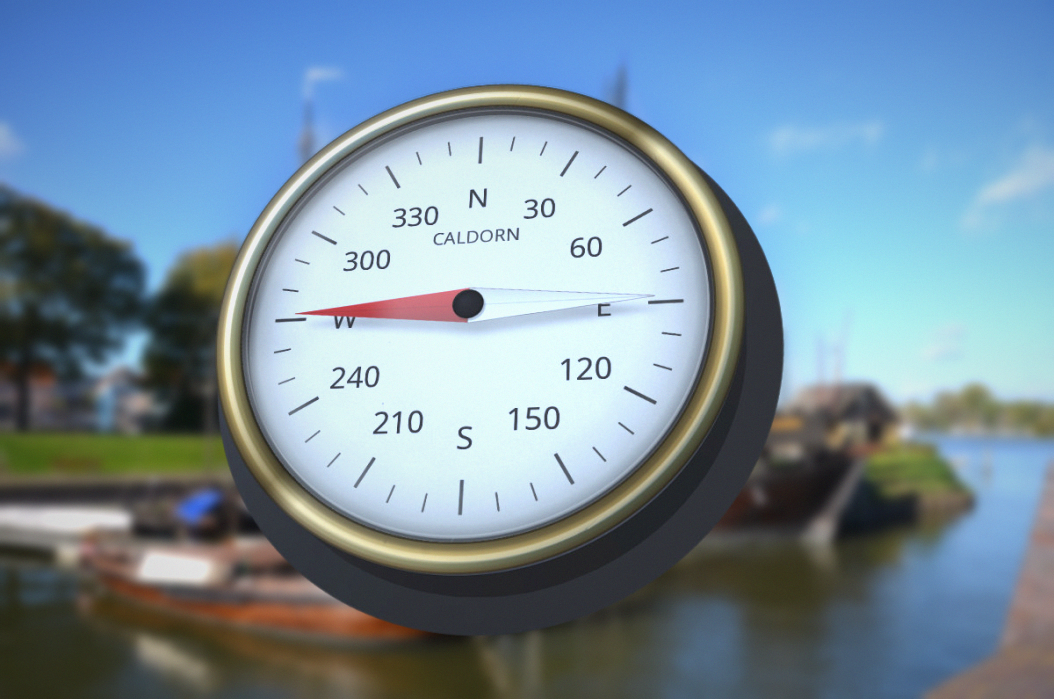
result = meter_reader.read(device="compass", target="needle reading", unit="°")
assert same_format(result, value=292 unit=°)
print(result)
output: value=270 unit=°
